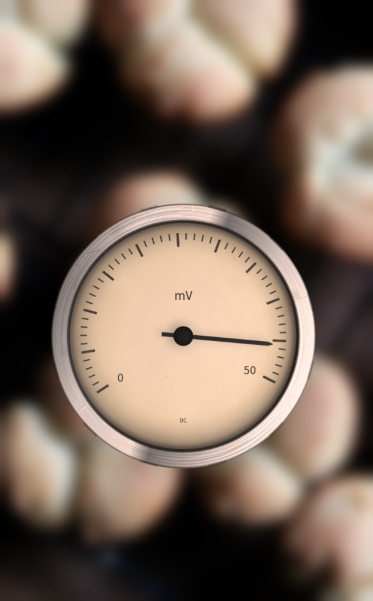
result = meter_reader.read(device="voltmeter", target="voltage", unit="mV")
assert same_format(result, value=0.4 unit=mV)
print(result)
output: value=45.5 unit=mV
